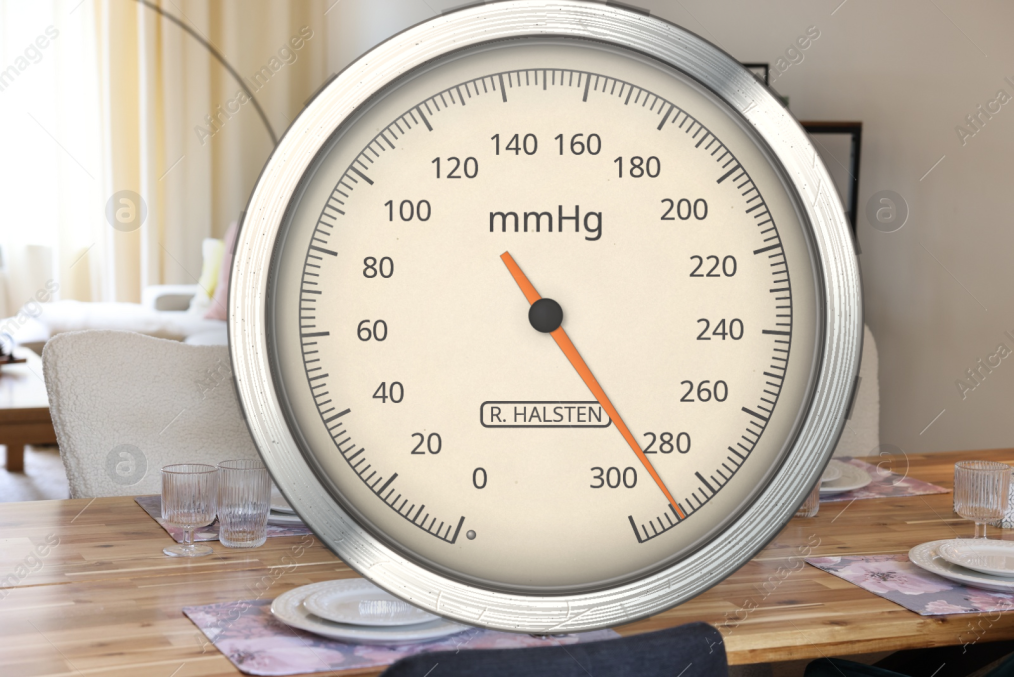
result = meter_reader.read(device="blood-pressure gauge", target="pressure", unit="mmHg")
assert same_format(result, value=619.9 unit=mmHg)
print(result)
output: value=289 unit=mmHg
